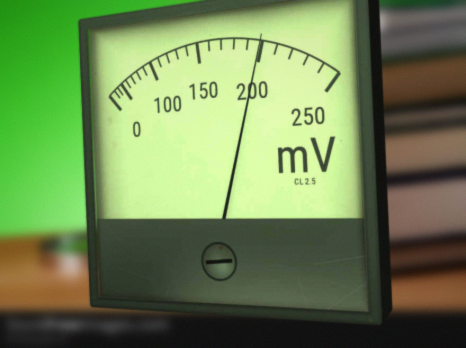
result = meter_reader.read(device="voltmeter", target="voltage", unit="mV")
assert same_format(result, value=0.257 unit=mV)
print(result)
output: value=200 unit=mV
